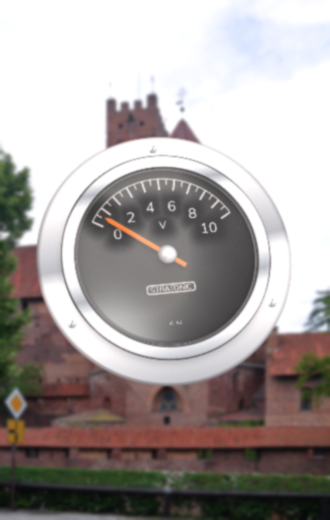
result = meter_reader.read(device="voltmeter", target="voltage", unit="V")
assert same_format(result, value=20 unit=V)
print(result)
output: value=0.5 unit=V
